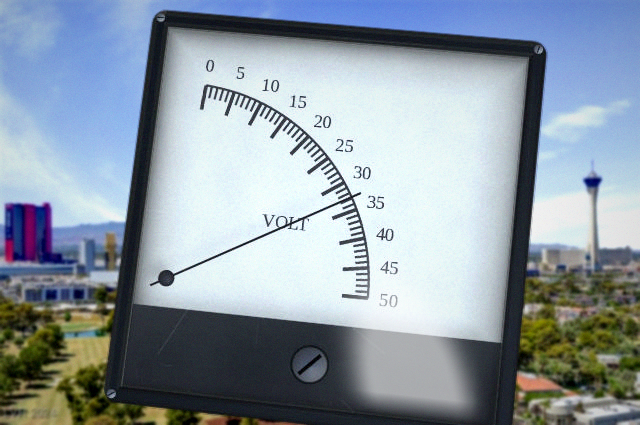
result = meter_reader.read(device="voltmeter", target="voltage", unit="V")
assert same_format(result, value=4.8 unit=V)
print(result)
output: value=33 unit=V
